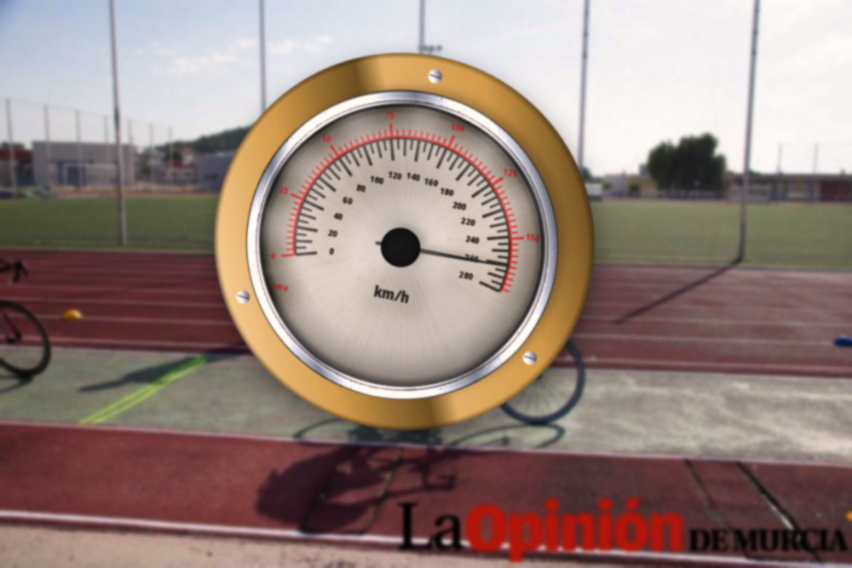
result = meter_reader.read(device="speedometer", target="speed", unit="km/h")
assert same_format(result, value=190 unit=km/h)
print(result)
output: value=260 unit=km/h
